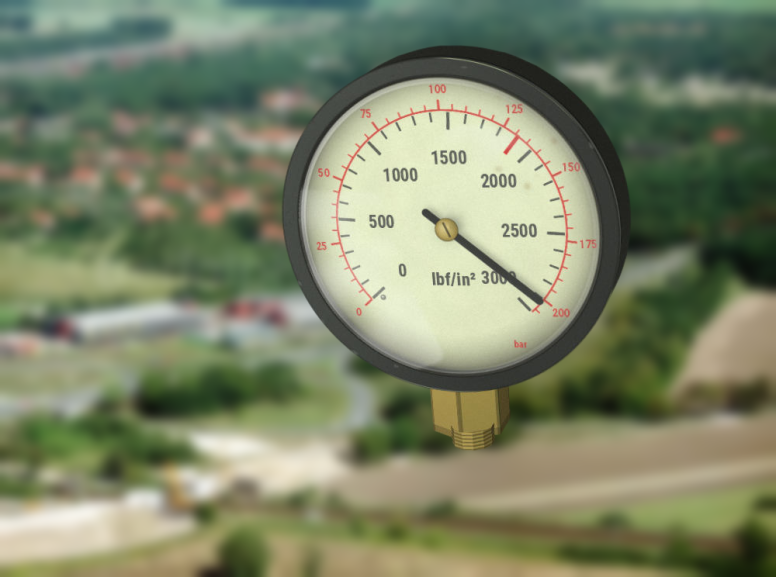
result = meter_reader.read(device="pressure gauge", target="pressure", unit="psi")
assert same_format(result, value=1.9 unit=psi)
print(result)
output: value=2900 unit=psi
